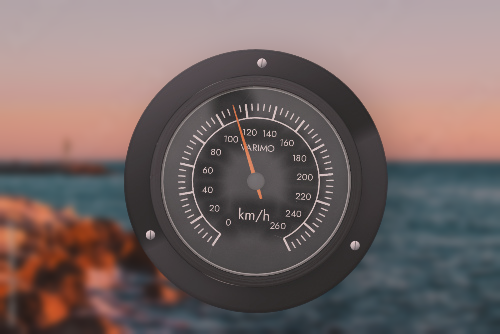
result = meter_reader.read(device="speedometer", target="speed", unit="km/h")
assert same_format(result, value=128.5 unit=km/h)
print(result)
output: value=112 unit=km/h
